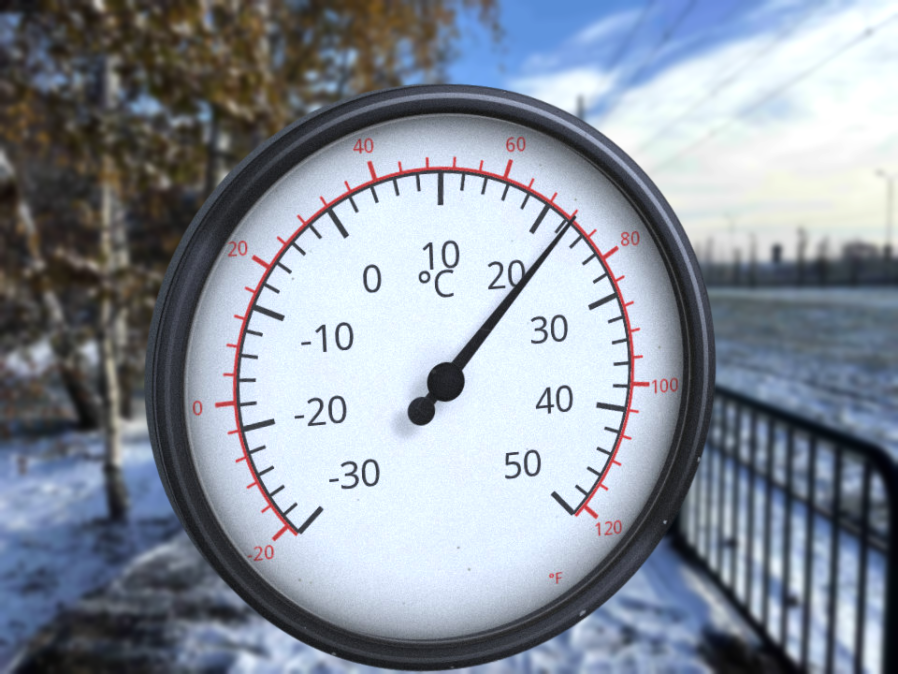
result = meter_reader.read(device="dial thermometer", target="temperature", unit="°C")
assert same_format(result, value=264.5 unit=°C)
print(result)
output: value=22 unit=°C
